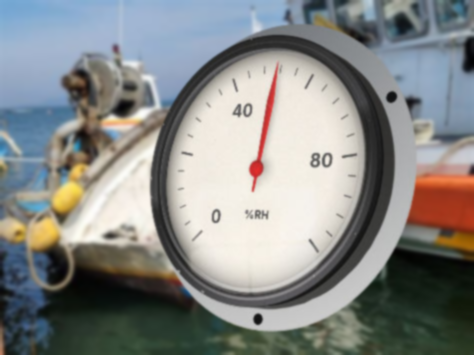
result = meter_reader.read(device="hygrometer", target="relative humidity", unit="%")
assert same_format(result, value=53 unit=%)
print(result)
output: value=52 unit=%
